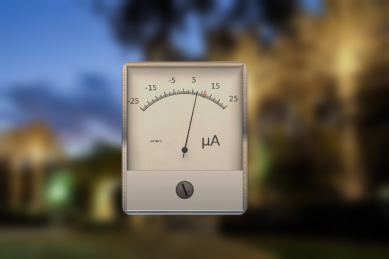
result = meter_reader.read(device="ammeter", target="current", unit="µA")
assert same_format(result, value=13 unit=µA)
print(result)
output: value=7.5 unit=µA
